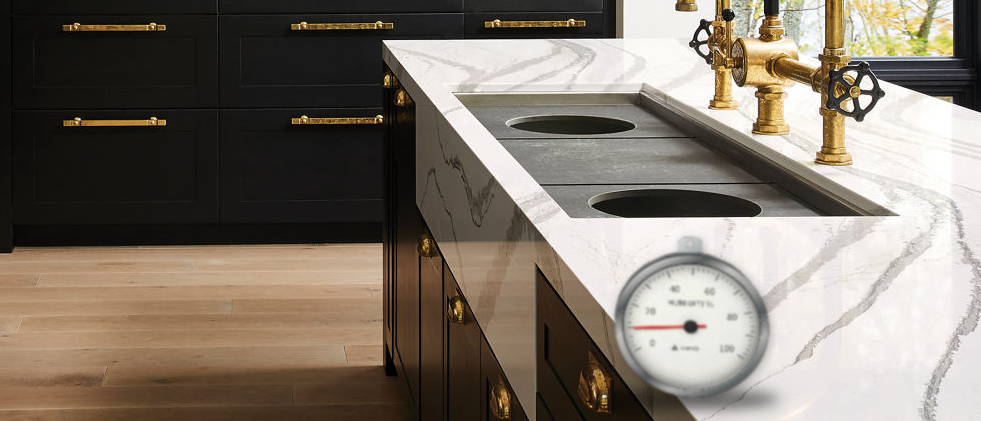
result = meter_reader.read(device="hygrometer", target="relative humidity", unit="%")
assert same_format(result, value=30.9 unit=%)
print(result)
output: value=10 unit=%
